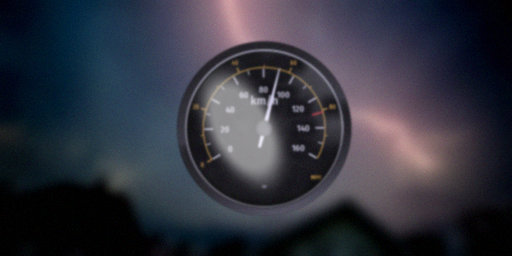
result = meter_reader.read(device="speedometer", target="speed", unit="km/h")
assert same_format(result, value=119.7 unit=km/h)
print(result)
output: value=90 unit=km/h
